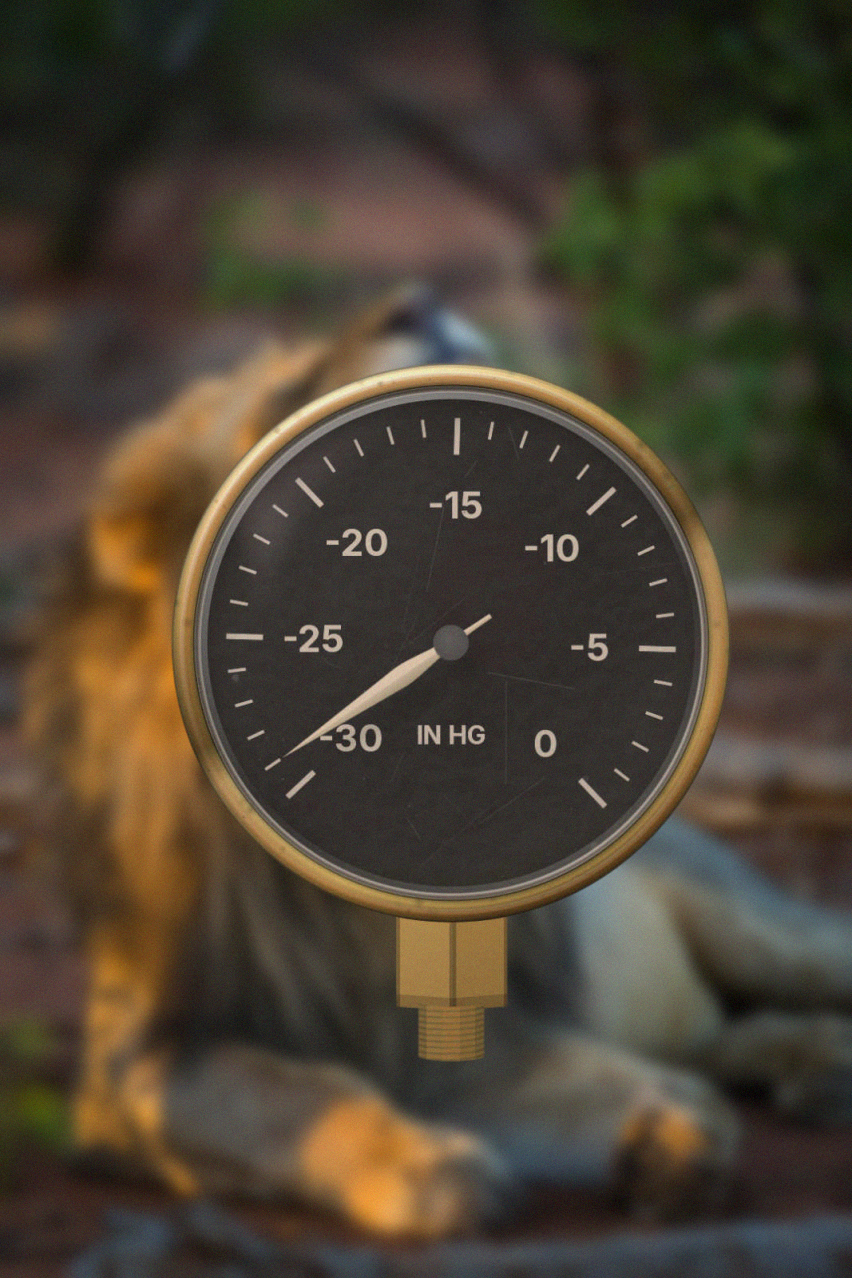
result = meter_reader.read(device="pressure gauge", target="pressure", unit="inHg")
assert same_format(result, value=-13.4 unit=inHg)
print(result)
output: value=-29 unit=inHg
